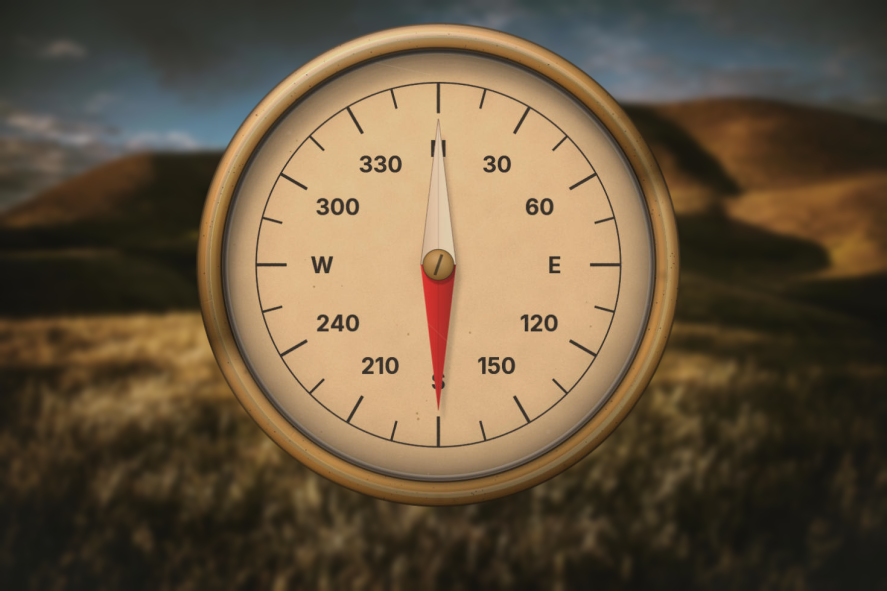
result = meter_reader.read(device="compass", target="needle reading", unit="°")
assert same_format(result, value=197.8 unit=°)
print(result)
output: value=180 unit=°
